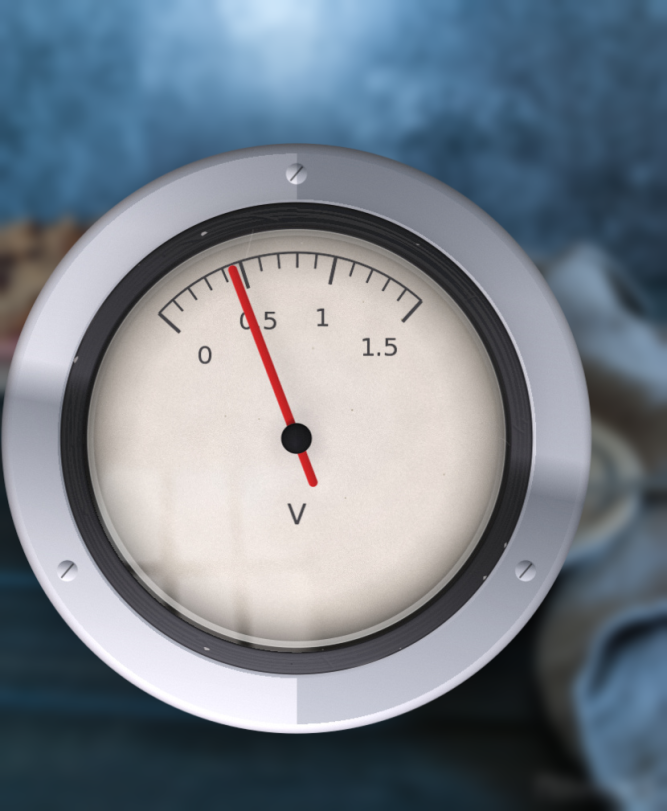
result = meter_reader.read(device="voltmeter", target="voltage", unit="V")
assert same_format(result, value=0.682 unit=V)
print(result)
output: value=0.45 unit=V
